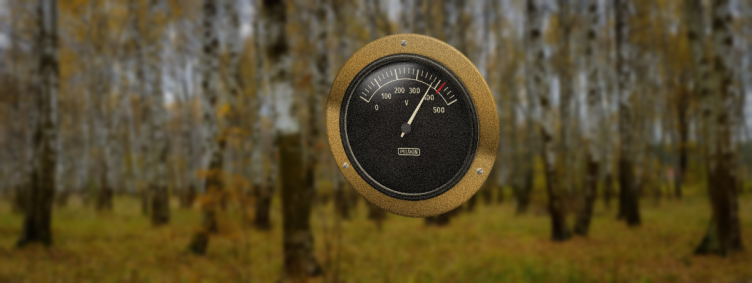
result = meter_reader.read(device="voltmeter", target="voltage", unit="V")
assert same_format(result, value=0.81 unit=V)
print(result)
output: value=380 unit=V
